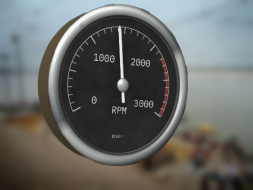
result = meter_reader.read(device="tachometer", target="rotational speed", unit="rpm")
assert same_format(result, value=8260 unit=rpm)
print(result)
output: value=1400 unit=rpm
